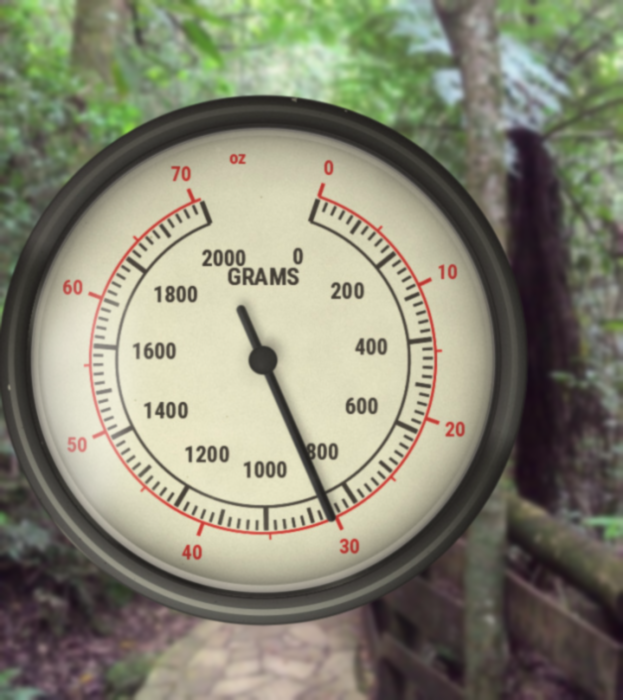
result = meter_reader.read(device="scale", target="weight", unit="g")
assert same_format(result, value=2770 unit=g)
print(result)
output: value=860 unit=g
